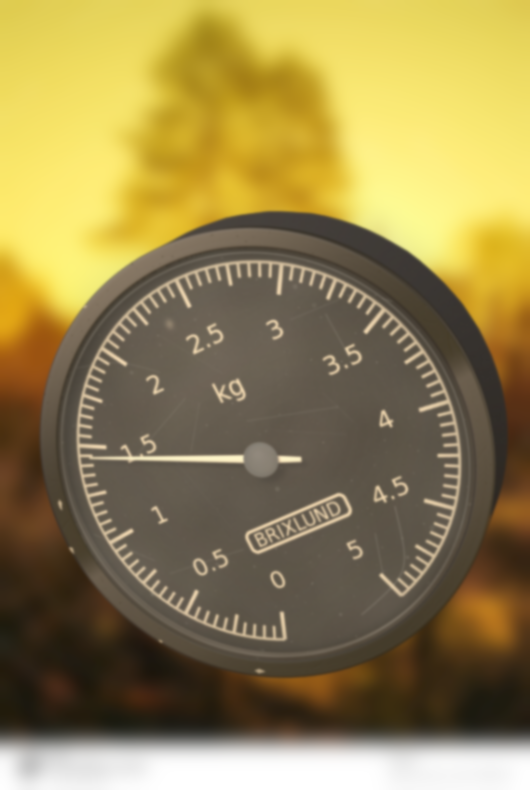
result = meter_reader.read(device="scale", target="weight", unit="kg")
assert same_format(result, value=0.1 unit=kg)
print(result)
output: value=1.45 unit=kg
